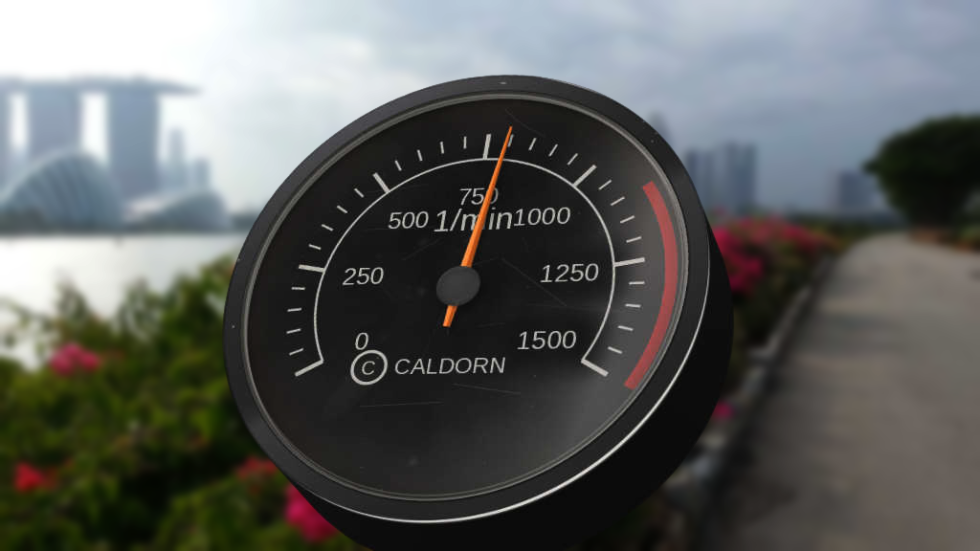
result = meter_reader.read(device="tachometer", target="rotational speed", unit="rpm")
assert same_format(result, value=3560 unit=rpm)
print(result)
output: value=800 unit=rpm
